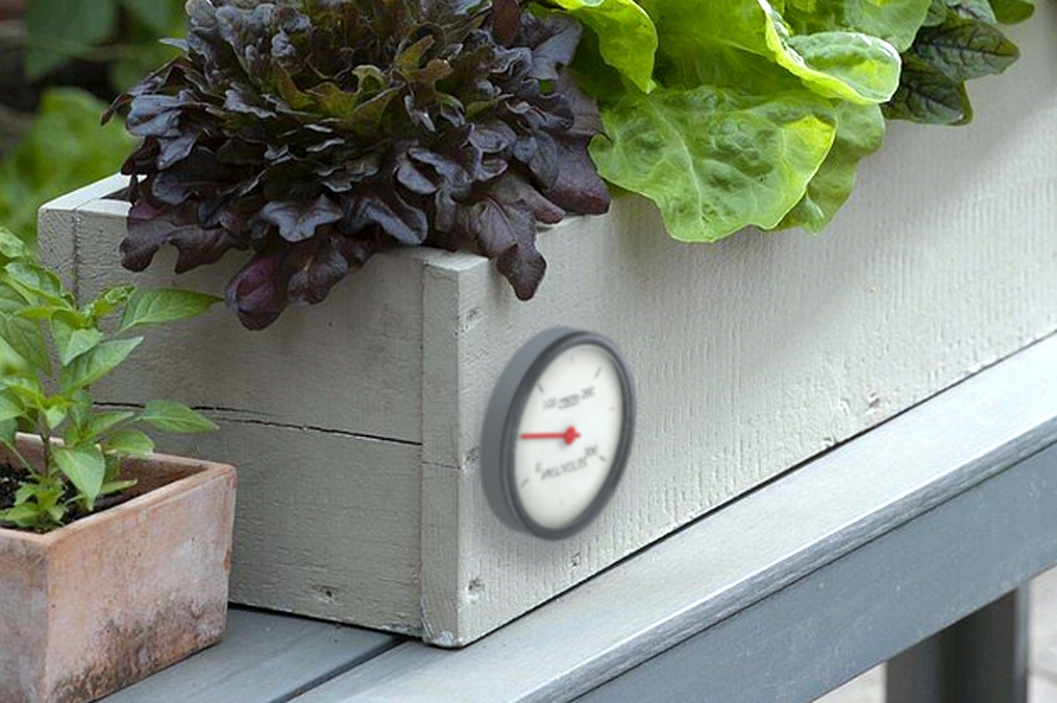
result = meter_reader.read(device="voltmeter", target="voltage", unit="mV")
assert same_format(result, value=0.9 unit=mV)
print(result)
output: value=50 unit=mV
